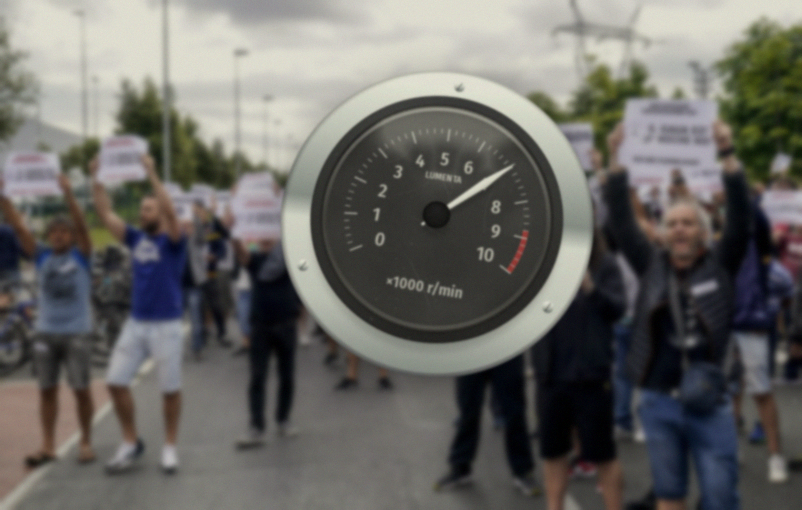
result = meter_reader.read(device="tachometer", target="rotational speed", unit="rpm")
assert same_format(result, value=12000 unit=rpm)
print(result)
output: value=7000 unit=rpm
